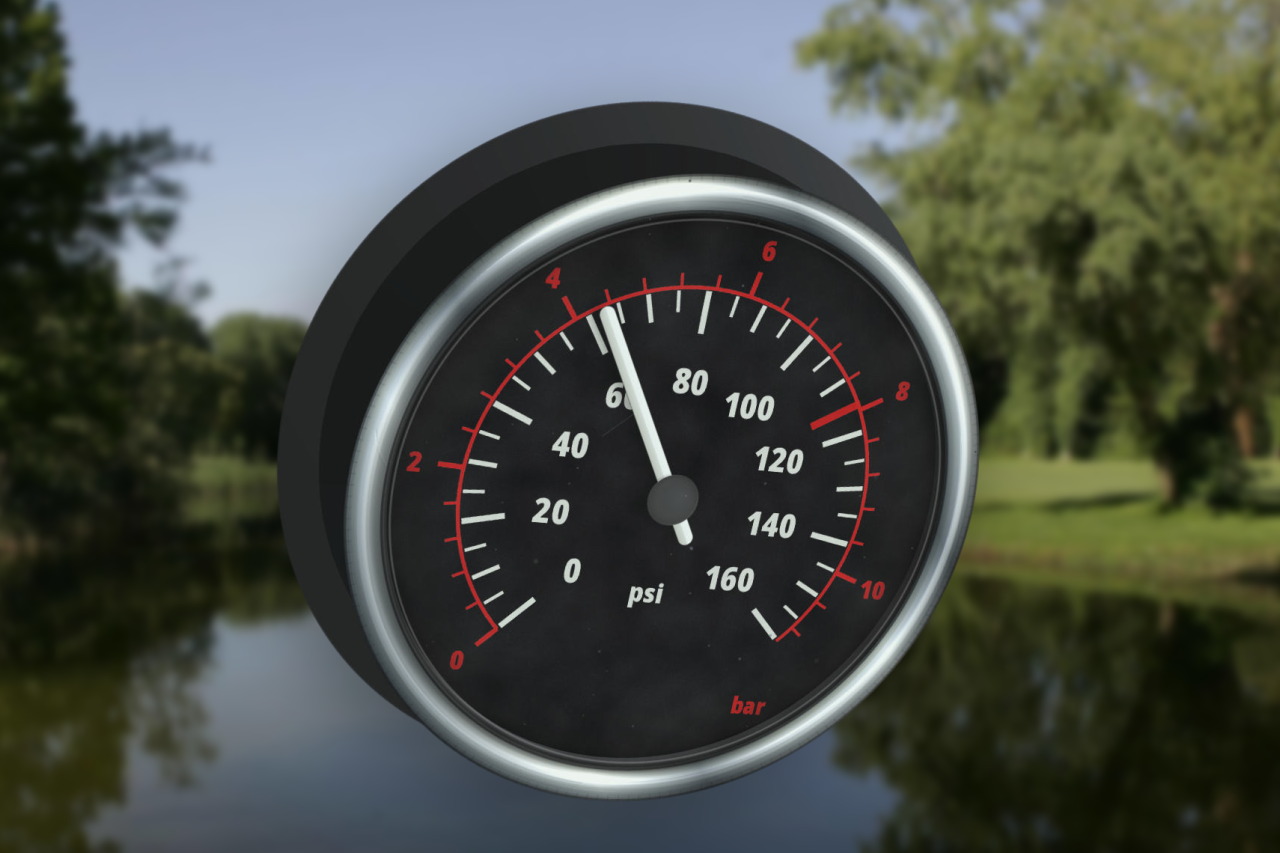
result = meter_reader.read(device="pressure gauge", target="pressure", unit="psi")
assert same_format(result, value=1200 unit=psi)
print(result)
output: value=62.5 unit=psi
